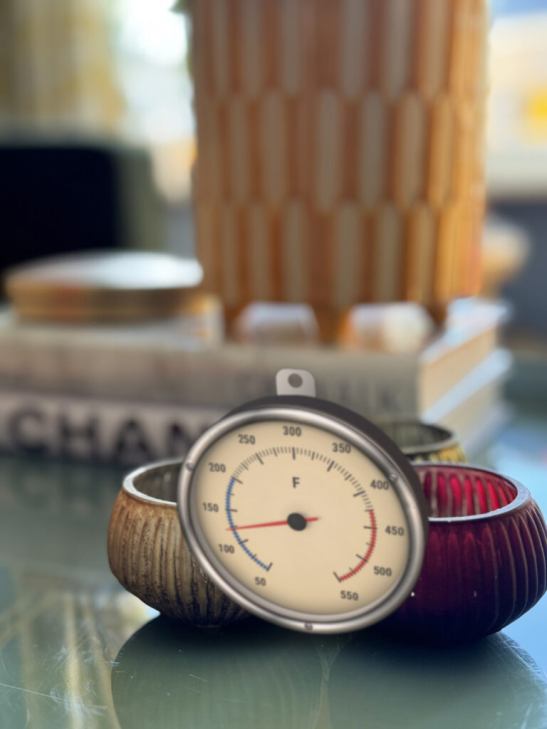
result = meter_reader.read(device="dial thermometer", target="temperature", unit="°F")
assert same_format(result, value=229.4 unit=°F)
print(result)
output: value=125 unit=°F
